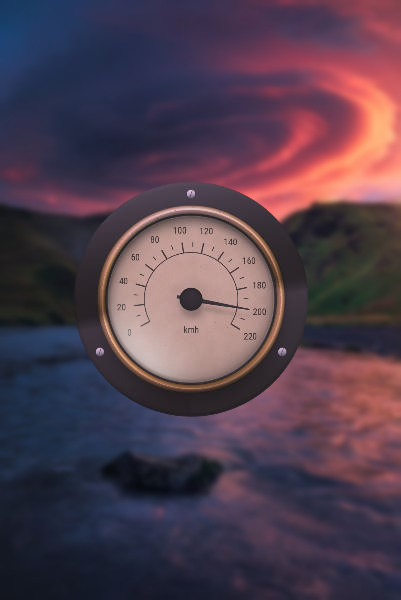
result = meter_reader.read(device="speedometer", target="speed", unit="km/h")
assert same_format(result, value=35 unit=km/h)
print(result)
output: value=200 unit=km/h
